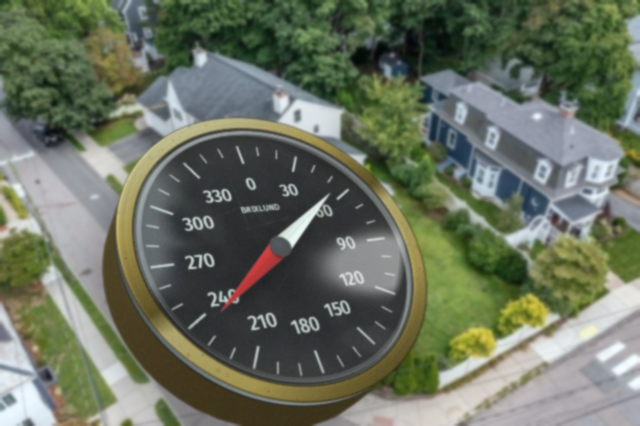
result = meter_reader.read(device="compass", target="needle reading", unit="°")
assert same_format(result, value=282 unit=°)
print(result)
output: value=235 unit=°
